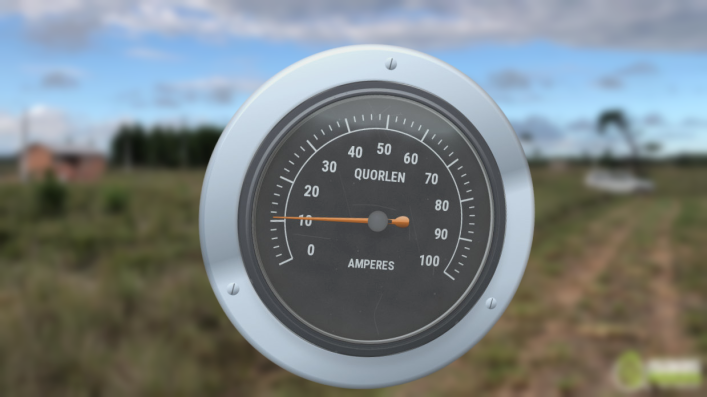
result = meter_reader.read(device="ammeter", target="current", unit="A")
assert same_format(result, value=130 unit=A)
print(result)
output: value=11 unit=A
